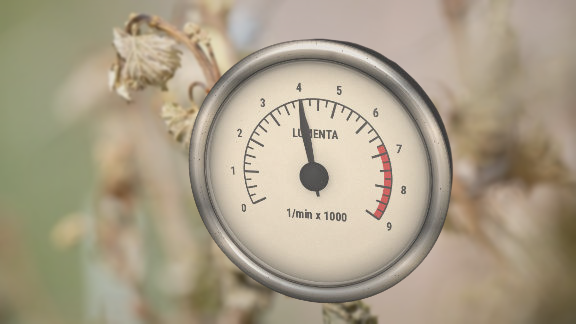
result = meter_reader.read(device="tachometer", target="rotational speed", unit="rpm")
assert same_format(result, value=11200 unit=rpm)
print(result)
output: value=4000 unit=rpm
